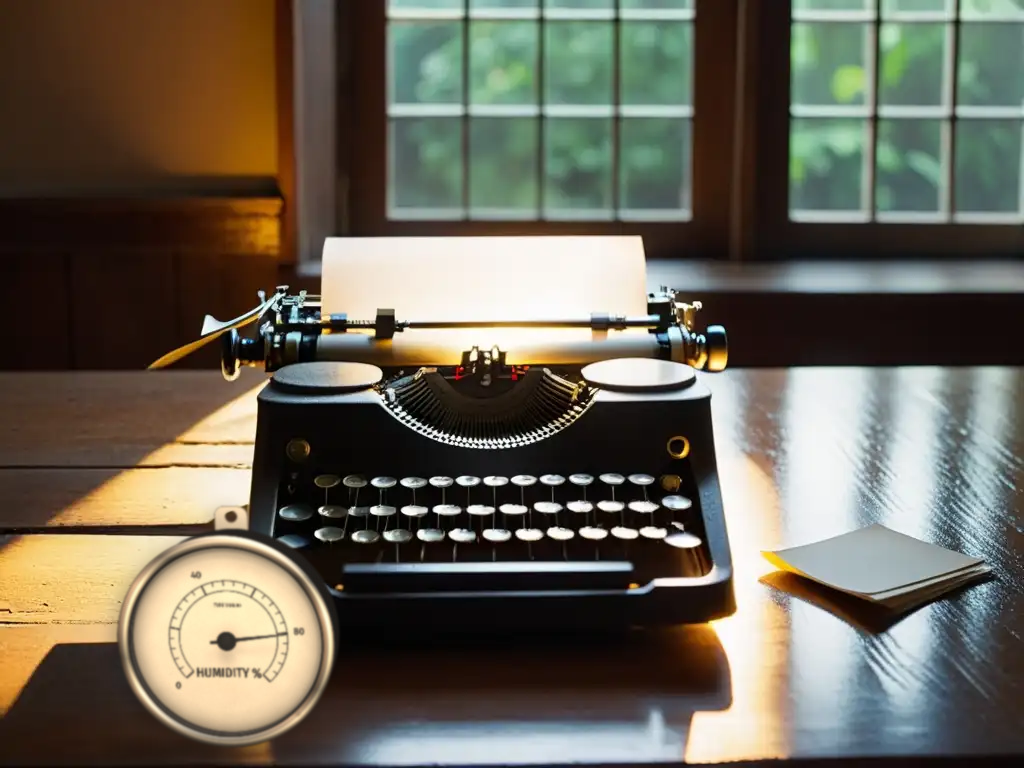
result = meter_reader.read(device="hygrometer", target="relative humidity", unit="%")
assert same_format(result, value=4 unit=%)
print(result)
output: value=80 unit=%
